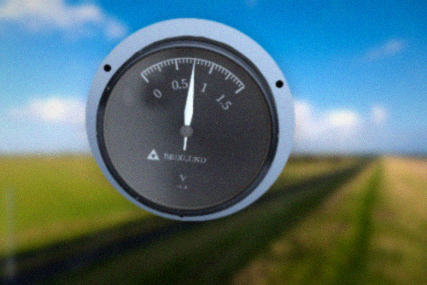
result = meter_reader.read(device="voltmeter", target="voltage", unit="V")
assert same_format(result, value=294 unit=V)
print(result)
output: value=0.75 unit=V
